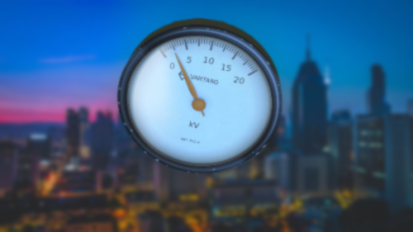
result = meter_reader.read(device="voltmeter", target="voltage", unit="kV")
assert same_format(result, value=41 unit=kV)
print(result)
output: value=2.5 unit=kV
